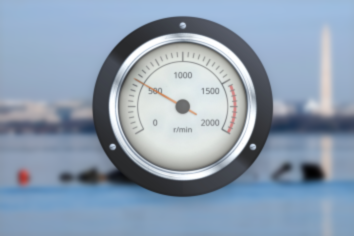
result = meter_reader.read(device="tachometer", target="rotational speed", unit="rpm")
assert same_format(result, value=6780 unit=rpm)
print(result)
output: value=500 unit=rpm
